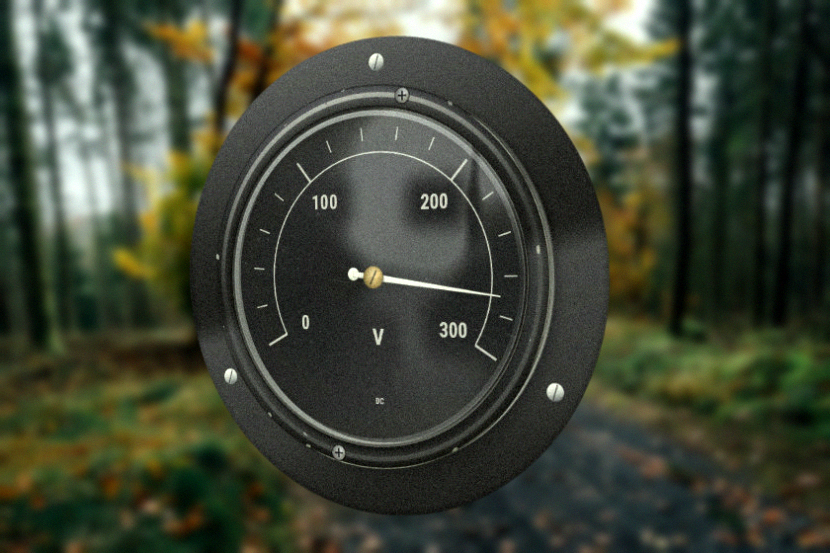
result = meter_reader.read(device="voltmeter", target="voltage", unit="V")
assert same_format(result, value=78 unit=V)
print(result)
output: value=270 unit=V
